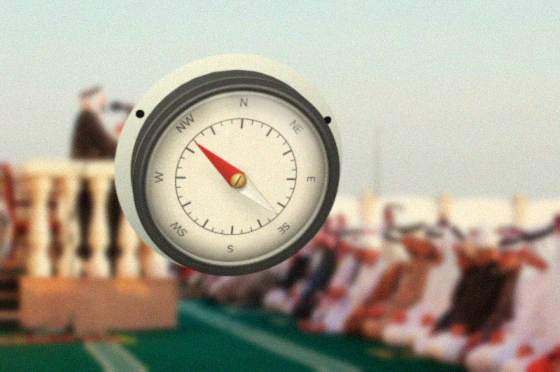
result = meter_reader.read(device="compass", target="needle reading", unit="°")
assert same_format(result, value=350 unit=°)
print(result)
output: value=310 unit=°
